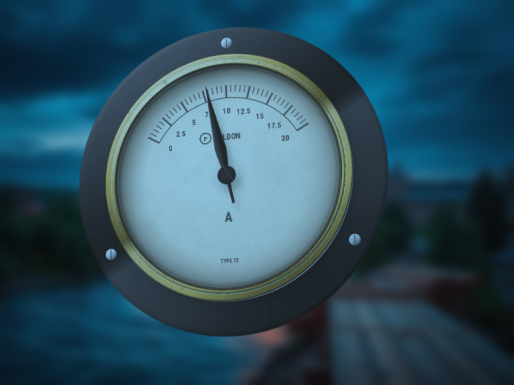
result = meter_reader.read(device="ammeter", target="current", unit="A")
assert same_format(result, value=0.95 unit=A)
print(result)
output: value=8 unit=A
